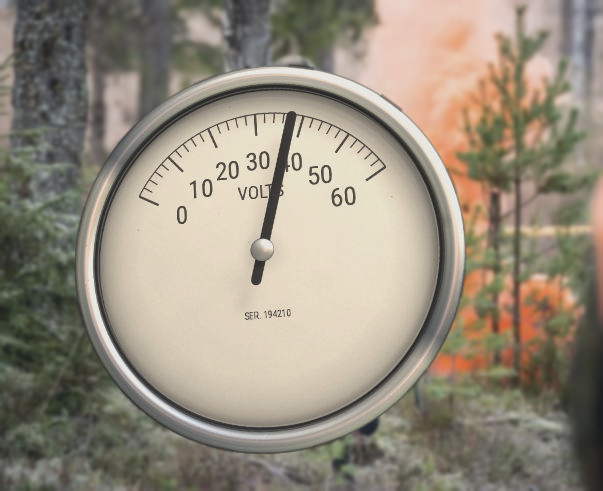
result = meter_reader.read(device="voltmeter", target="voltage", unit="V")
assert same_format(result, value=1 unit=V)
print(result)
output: value=38 unit=V
